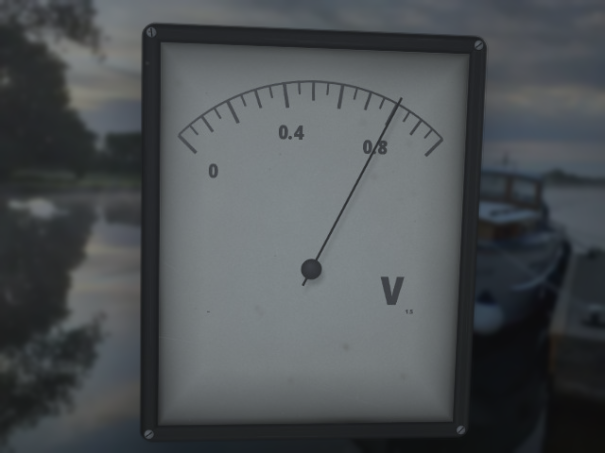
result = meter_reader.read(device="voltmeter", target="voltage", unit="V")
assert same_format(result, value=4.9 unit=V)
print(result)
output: value=0.8 unit=V
